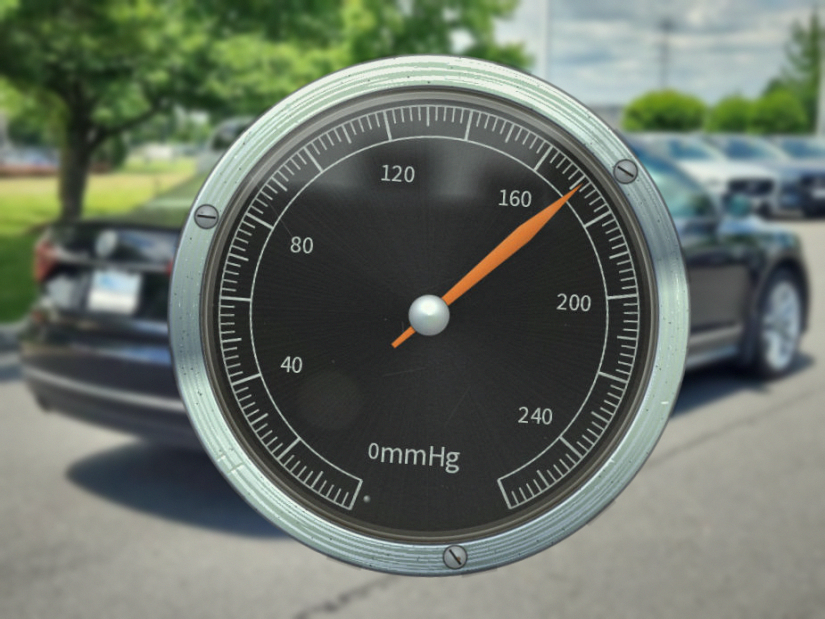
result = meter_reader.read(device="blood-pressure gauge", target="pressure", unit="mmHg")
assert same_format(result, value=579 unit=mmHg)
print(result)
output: value=171 unit=mmHg
